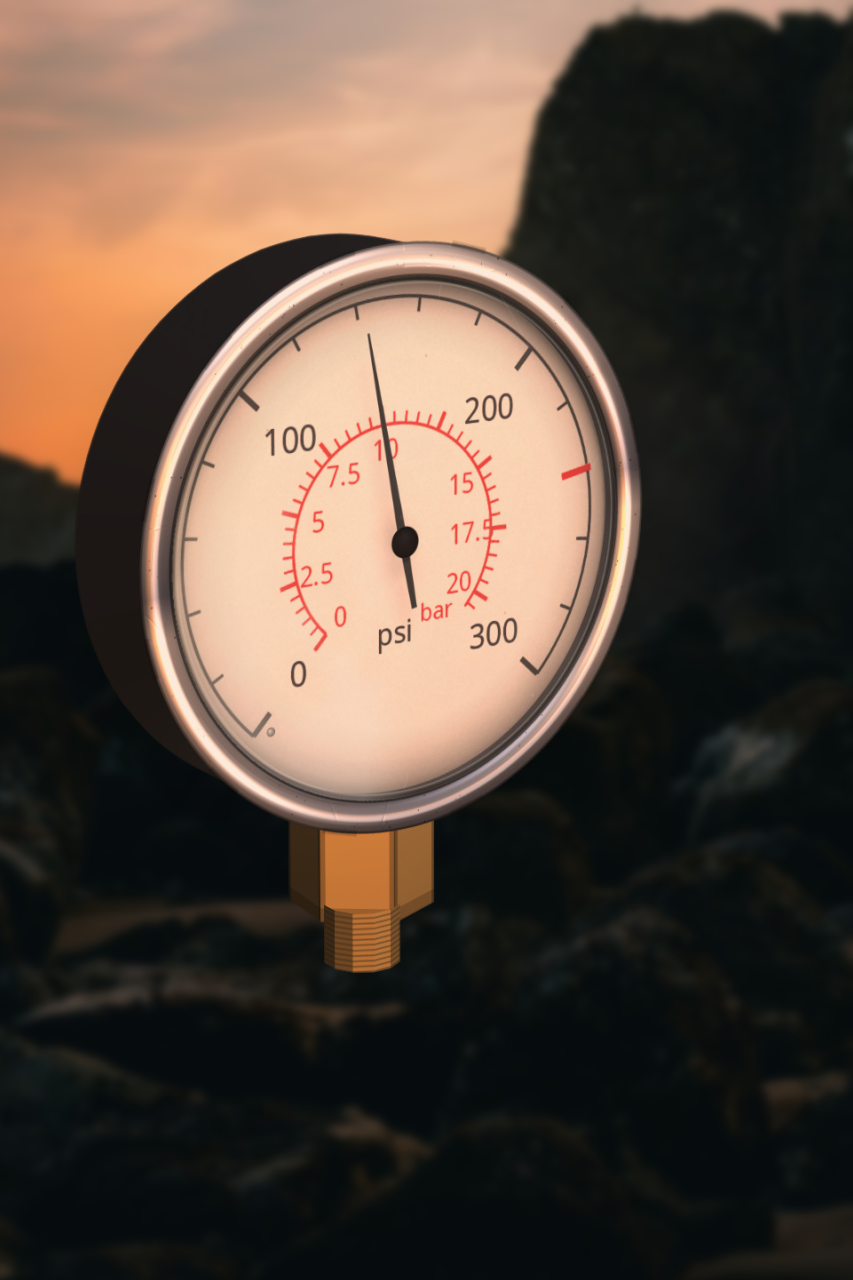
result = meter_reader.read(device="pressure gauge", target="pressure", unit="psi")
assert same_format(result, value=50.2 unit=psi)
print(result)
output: value=140 unit=psi
